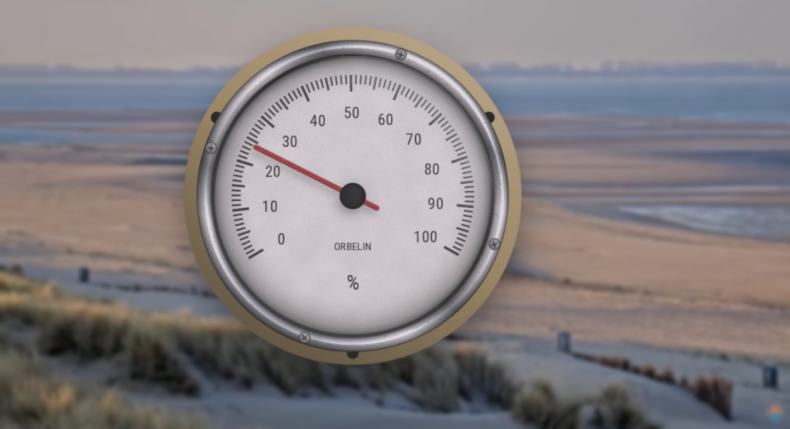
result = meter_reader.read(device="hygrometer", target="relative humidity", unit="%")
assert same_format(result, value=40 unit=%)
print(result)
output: value=24 unit=%
